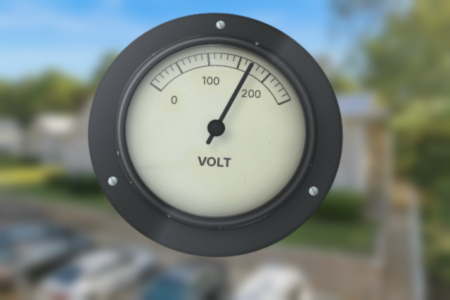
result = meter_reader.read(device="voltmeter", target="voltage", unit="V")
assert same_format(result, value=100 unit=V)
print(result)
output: value=170 unit=V
